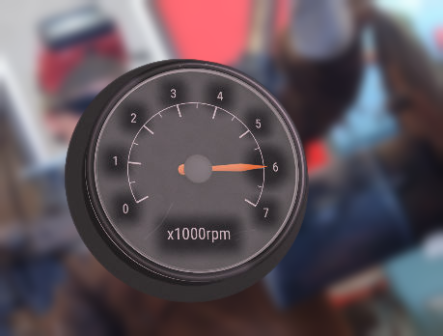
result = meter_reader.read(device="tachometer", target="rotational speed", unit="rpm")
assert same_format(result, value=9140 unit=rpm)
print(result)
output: value=6000 unit=rpm
